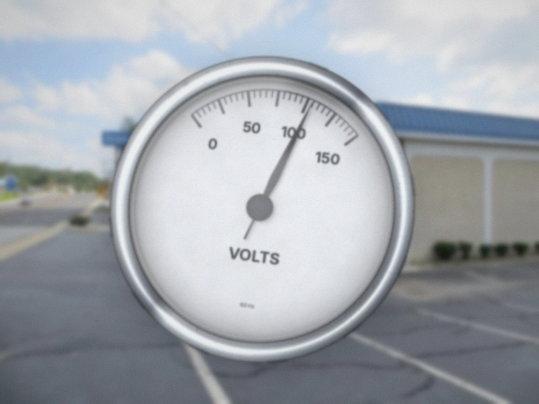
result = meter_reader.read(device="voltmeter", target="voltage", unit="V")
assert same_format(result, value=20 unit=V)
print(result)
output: value=105 unit=V
